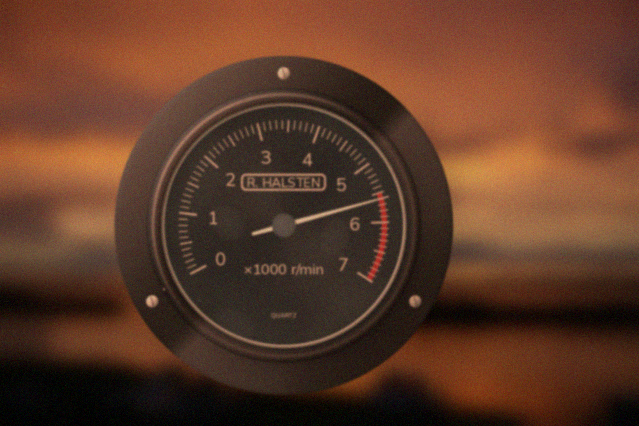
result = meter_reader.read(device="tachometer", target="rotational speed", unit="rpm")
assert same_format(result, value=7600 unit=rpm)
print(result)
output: value=5600 unit=rpm
